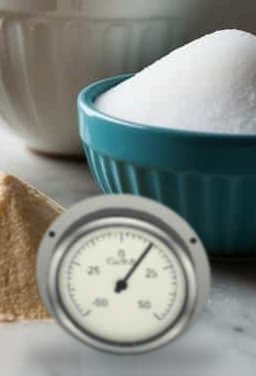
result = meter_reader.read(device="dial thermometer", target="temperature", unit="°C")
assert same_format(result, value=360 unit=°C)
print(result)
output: value=12.5 unit=°C
